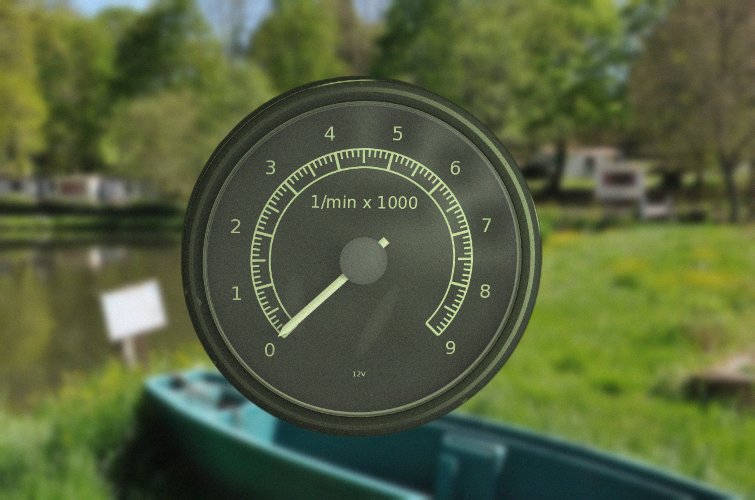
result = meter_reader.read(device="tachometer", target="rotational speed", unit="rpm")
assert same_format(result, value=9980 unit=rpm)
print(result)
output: value=100 unit=rpm
